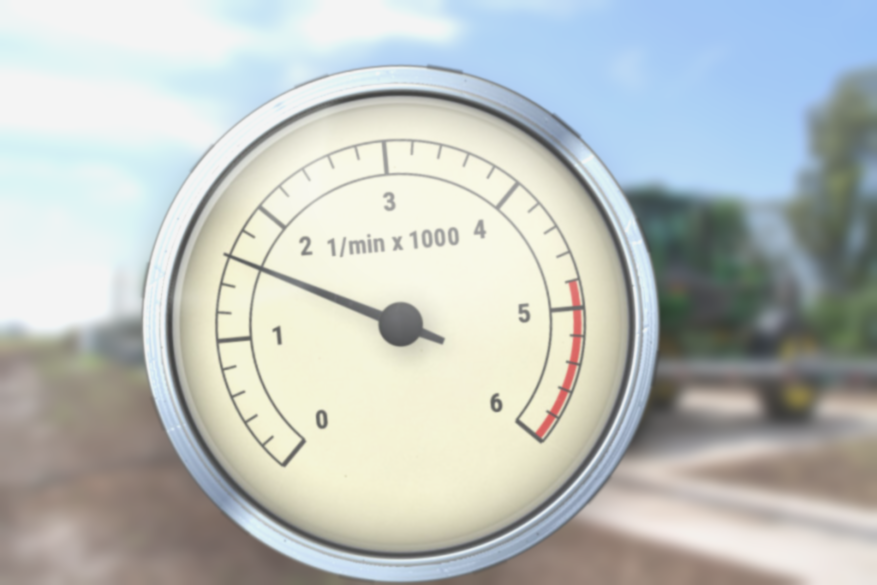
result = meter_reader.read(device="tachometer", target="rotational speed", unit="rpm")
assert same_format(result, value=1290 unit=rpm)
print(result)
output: value=1600 unit=rpm
